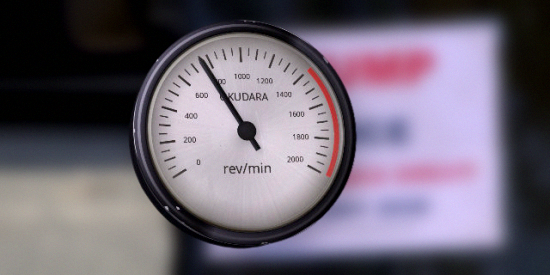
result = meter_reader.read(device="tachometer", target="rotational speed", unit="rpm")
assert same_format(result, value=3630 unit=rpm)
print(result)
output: value=750 unit=rpm
